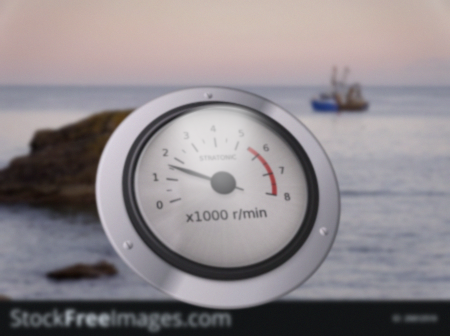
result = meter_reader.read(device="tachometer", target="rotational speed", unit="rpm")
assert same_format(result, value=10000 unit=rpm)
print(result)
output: value=1500 unit=rpm
